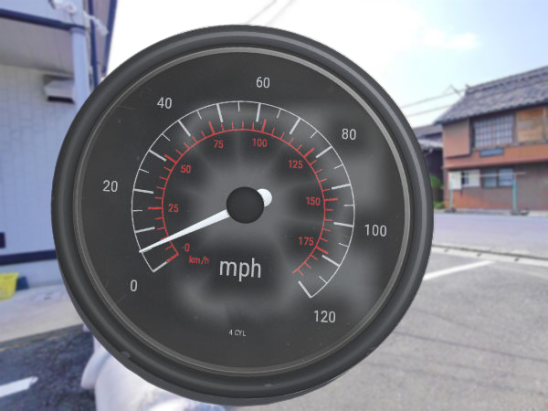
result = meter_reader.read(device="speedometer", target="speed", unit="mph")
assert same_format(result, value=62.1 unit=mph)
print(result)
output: value=5 unit=mph
